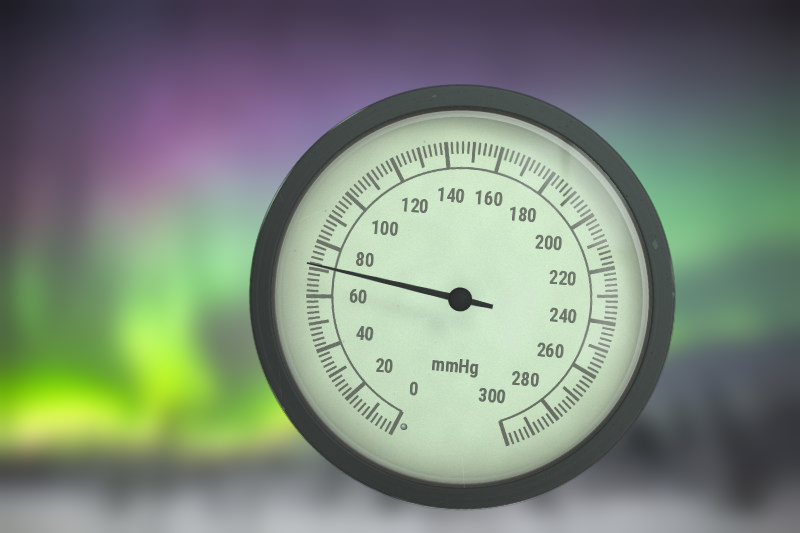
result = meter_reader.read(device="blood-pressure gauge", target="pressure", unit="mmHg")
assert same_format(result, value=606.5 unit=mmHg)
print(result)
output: value=72 unit=mmHg
